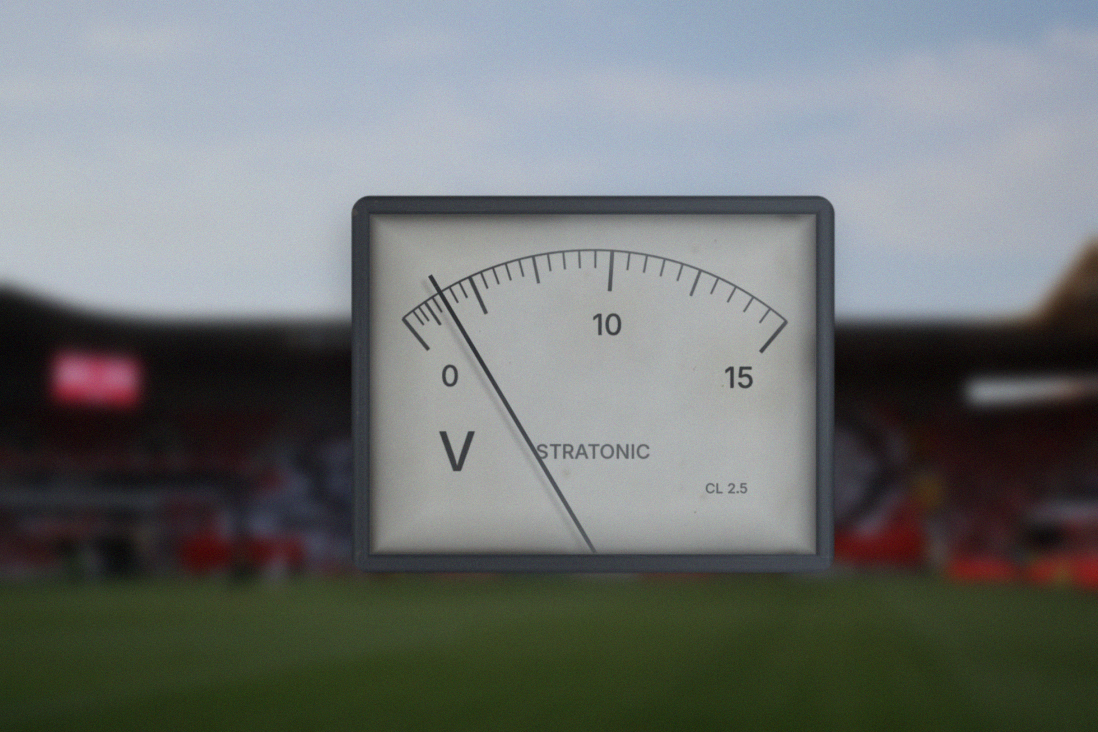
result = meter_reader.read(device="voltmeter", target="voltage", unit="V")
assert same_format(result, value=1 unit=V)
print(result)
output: value=3.5 unit=V
